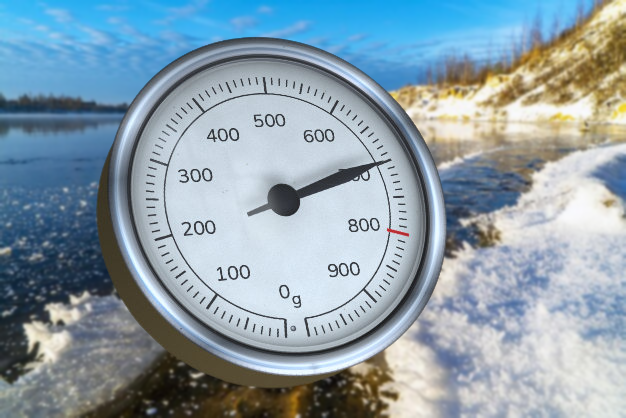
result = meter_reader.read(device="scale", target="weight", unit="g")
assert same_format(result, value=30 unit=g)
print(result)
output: value=700 unit=g
